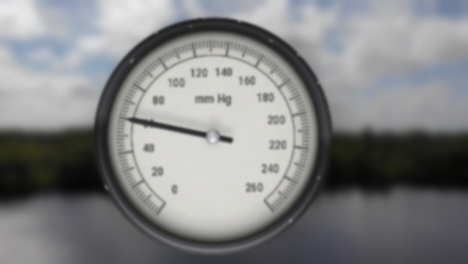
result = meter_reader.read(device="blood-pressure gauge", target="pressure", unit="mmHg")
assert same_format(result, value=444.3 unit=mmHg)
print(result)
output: value=60 unit=mmHg
